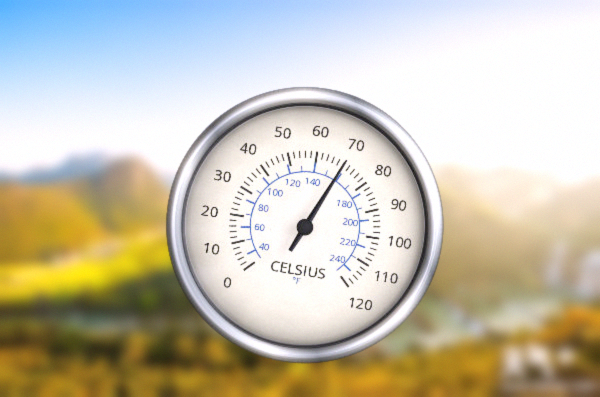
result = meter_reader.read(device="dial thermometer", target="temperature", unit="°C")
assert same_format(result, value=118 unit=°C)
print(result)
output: value=70 unit=°C
